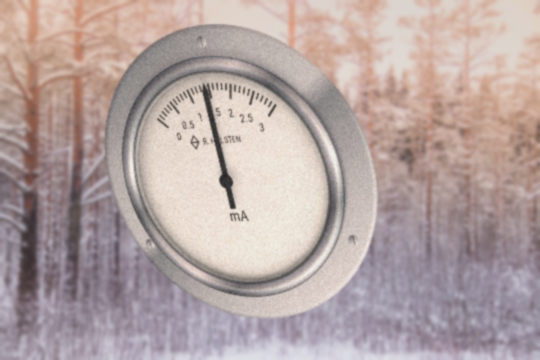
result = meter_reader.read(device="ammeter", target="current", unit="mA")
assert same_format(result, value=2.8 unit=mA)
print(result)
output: value=1.5 unit=mA
